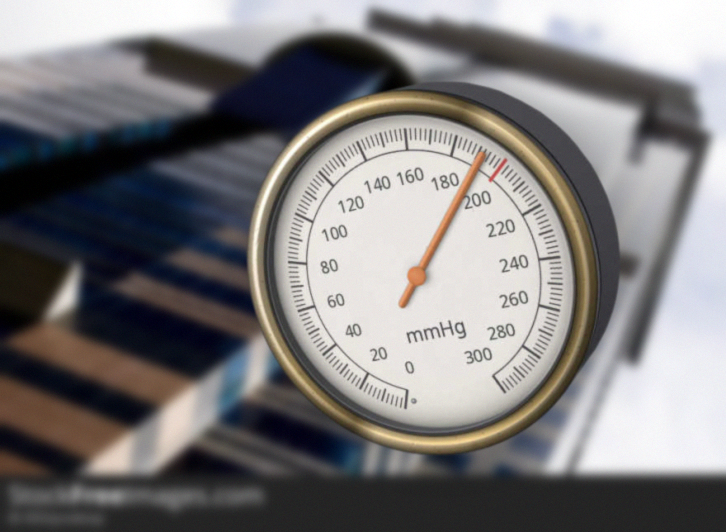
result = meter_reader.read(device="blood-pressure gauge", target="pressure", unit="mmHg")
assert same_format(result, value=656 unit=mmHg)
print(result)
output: value=192 unit=mmHg
